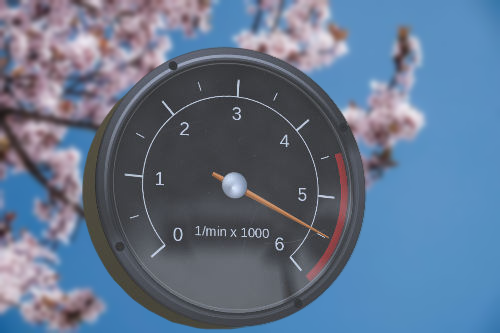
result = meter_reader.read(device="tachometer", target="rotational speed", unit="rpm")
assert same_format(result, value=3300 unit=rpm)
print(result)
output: value=5500 unit=rpm
